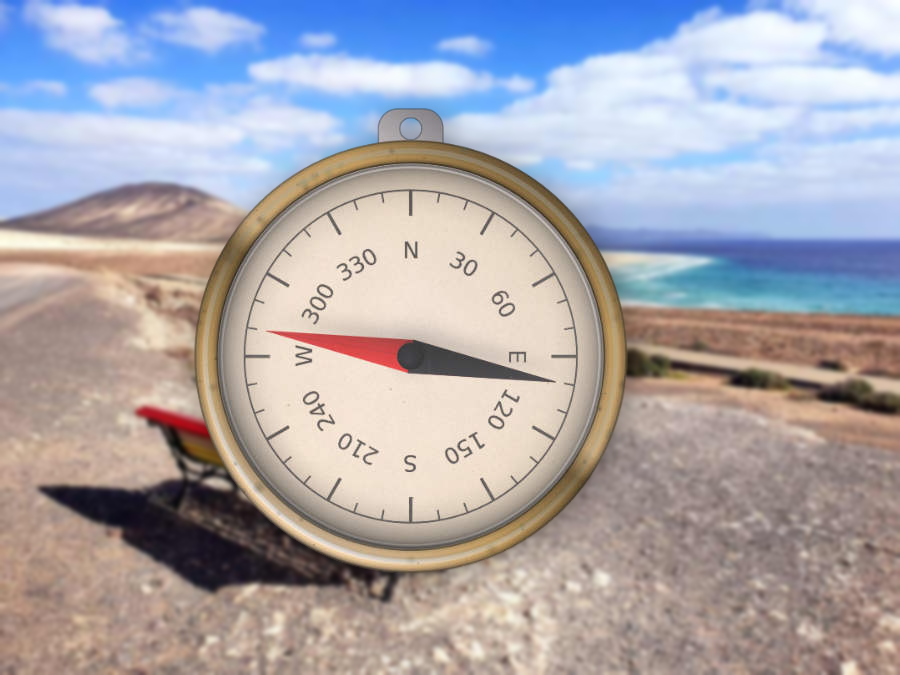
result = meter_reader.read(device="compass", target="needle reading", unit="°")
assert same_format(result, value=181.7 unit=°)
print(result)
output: value=280 unit=°
